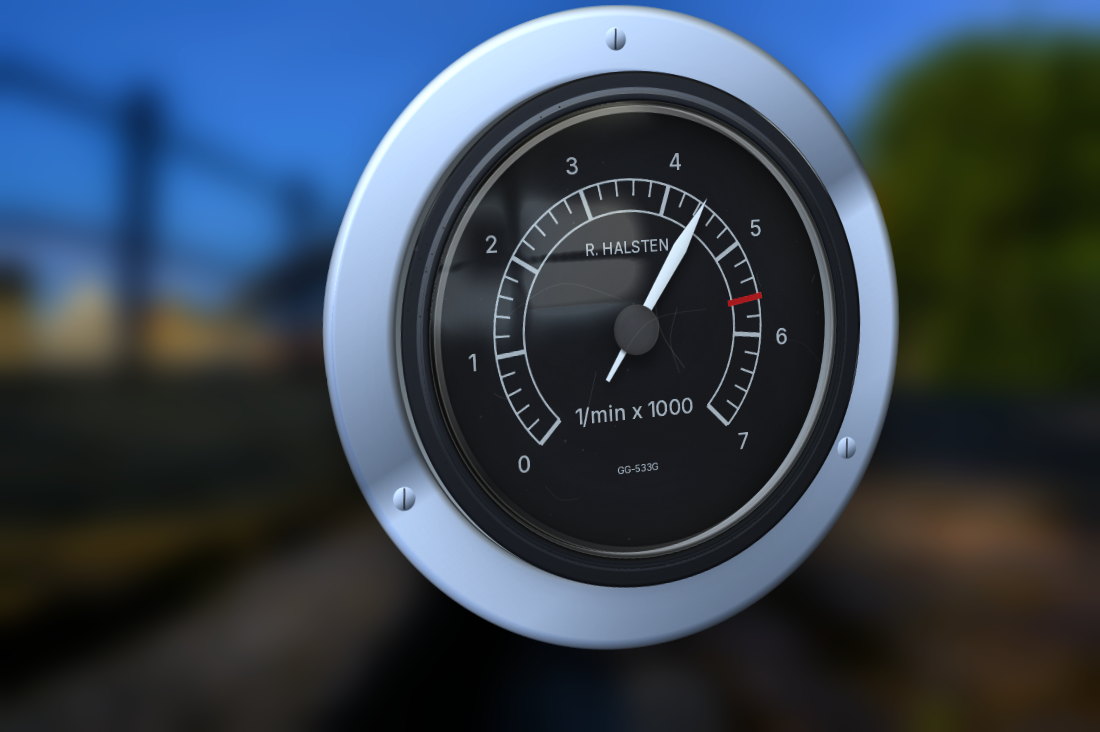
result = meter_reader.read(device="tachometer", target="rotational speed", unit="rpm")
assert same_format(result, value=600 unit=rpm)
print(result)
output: value=4400 unit=rpm
